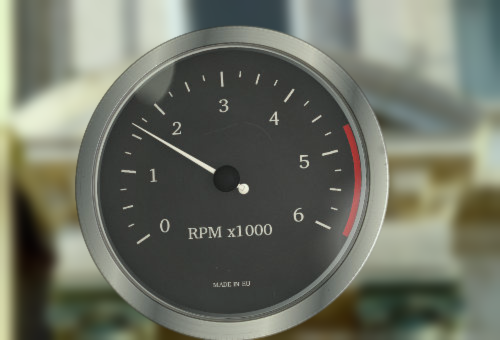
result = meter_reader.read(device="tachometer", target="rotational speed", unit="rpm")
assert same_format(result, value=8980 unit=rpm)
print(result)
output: value=1625 unit=rpm
